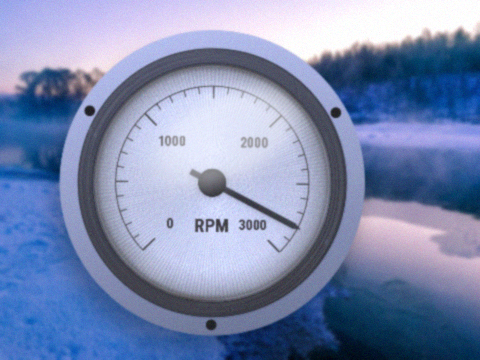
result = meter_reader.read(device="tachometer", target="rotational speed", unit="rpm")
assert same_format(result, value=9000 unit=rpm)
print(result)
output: value=2800 unit=rpm
